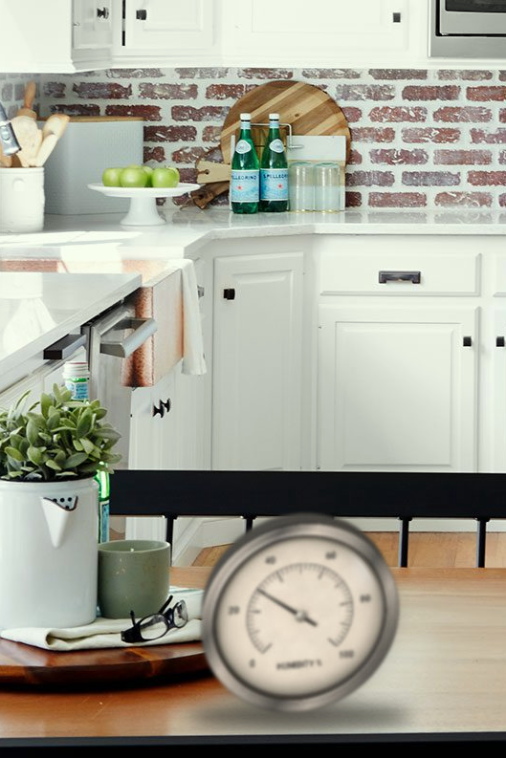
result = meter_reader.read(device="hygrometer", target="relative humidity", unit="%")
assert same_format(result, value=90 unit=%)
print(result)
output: value=30 unit=%
